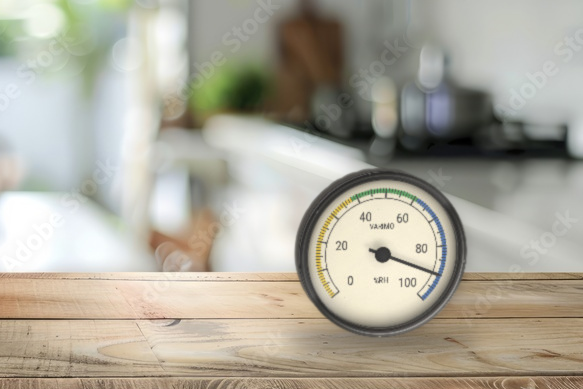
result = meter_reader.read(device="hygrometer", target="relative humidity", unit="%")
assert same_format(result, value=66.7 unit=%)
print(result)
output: value=90 unit=%
